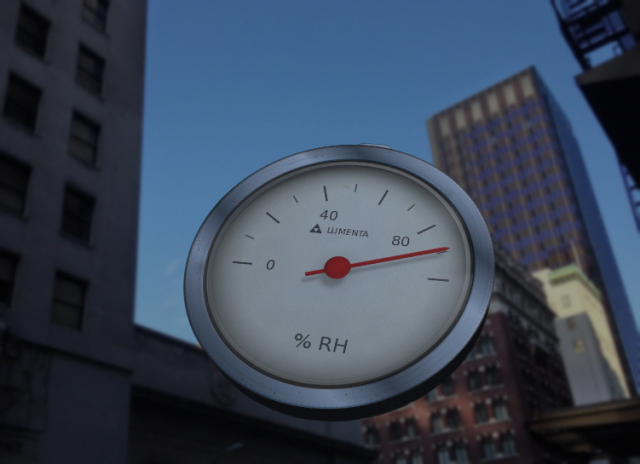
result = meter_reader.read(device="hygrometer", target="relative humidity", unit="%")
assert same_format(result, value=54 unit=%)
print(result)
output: value=90 unit=%
